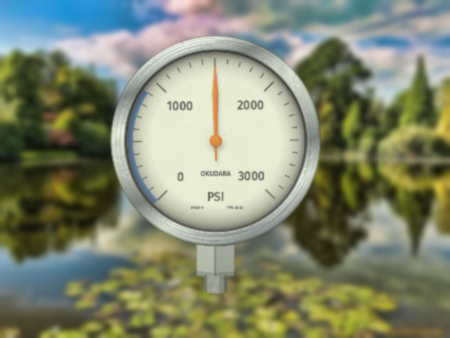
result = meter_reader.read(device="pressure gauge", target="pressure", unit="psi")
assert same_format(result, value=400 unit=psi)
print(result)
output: value=1500 unit=psi
